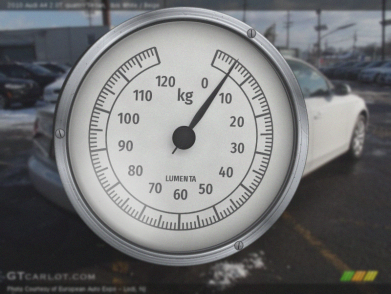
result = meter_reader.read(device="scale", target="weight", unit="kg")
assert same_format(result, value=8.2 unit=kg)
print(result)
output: value=5 unit=kg
